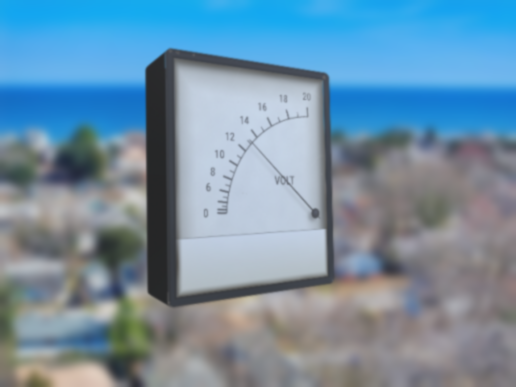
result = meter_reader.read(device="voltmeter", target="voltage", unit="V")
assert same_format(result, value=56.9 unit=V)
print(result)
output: value=13 unit=V
